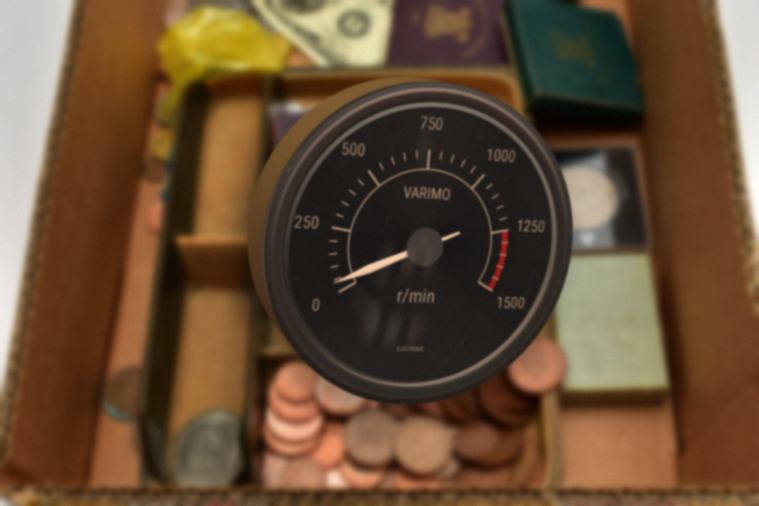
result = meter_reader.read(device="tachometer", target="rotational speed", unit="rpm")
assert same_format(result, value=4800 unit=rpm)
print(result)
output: value=50 unit=rpm
